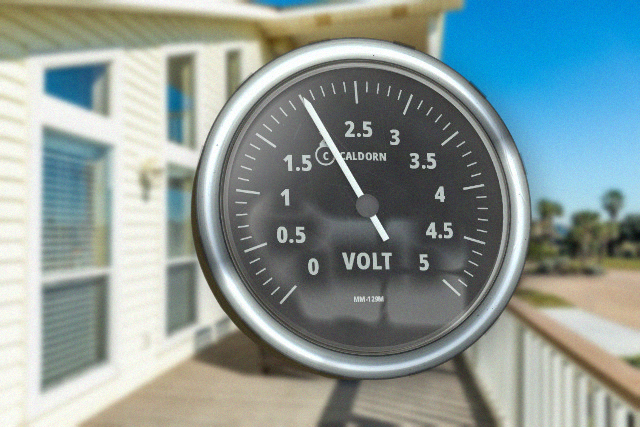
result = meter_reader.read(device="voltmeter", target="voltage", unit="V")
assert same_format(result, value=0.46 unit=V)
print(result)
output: value=2 unit=V
